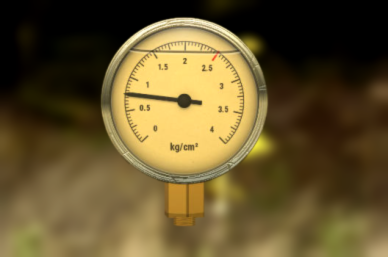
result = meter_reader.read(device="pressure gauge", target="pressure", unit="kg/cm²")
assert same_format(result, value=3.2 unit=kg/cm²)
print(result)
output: value=0.75 unit=kg/cm²
